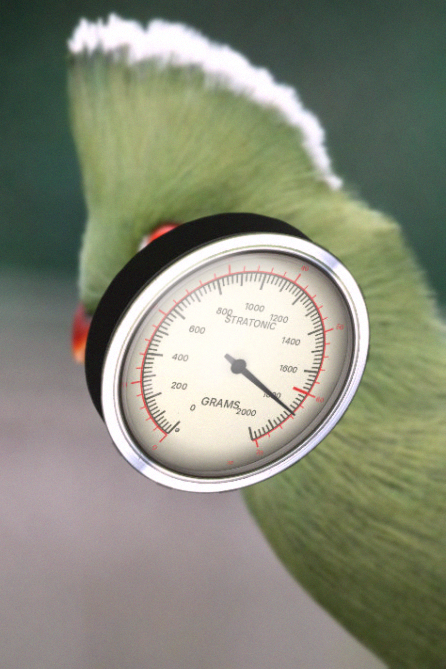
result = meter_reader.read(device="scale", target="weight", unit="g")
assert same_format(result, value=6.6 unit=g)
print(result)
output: value=1800 unit=g
